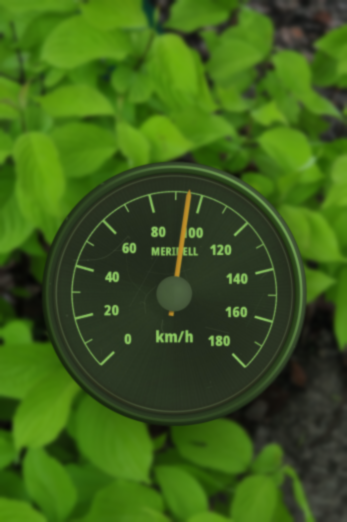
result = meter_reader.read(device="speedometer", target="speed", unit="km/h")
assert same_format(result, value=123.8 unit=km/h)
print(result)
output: value=95 unit=km/h
